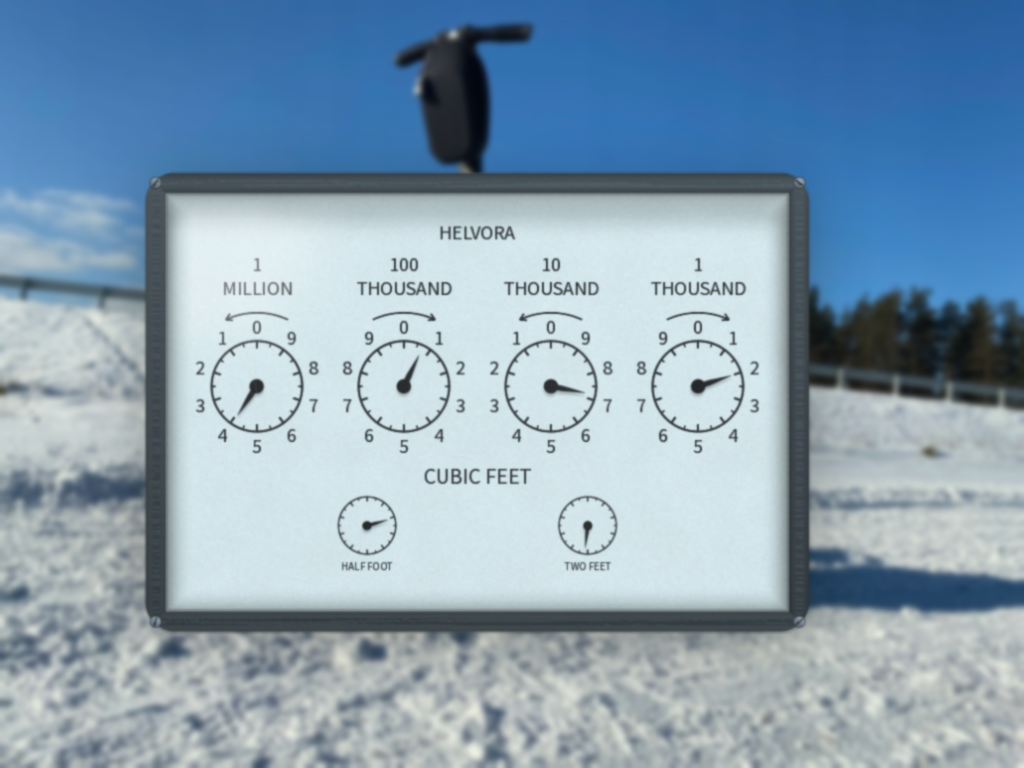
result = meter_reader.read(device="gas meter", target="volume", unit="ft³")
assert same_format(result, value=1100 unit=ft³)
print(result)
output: value=407200 unit=ft³
